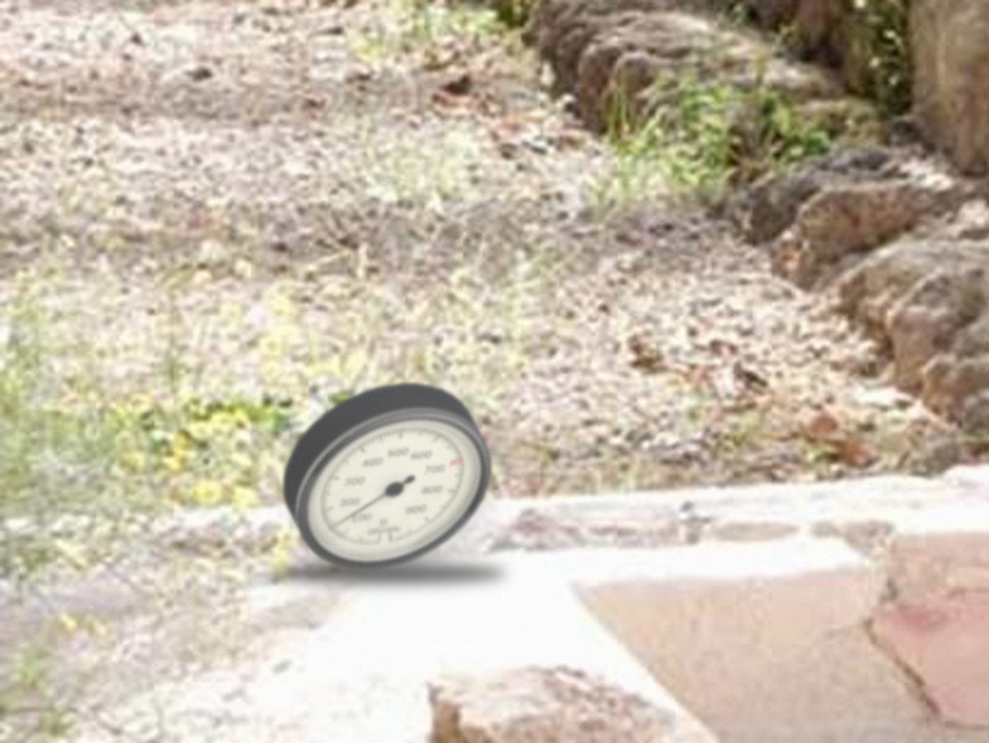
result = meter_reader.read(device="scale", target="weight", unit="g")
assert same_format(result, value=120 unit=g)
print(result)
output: value=150 unit=g
